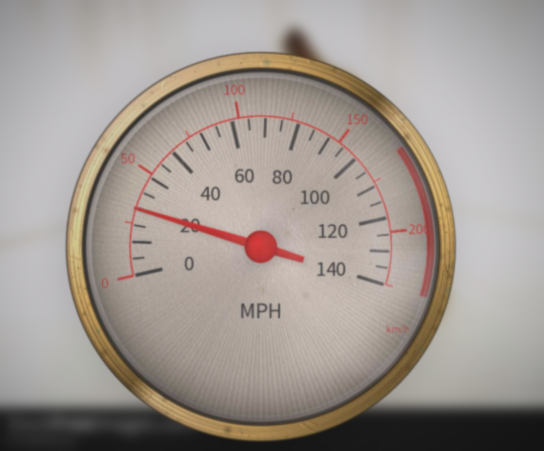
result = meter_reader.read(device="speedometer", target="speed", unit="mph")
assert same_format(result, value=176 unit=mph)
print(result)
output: value=20 unit=mph
